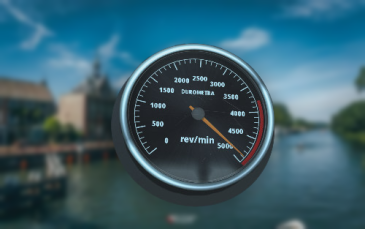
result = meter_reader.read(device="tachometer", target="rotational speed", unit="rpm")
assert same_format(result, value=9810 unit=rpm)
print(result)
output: value=4900 unit=rpm
